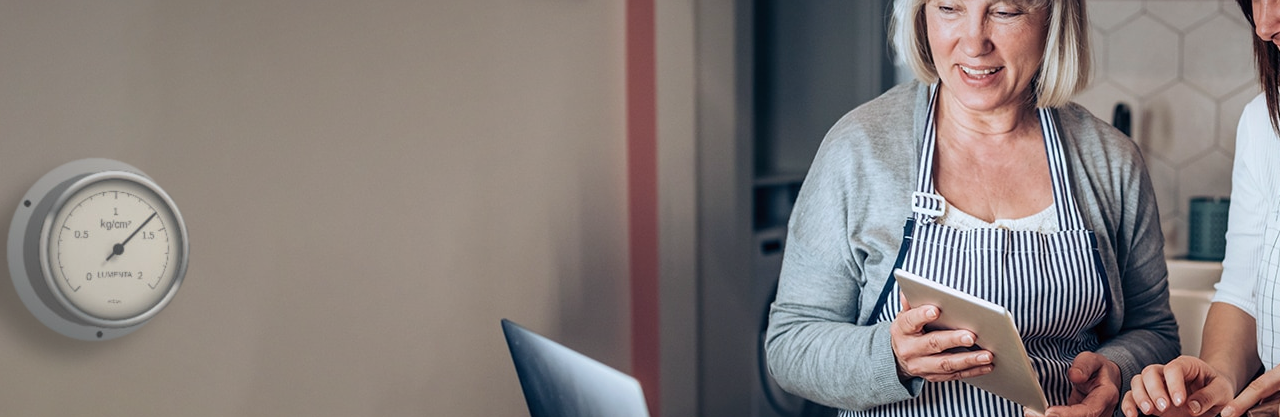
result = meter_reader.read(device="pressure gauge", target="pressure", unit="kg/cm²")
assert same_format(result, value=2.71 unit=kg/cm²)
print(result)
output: value=1.35 unit=kg/cm²
